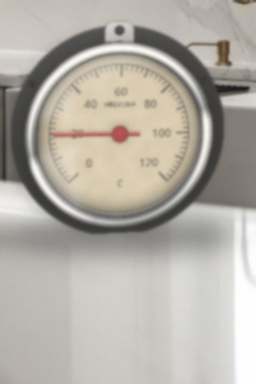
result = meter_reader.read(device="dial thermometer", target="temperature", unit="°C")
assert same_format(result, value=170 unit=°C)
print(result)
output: value=20 unit=°C
